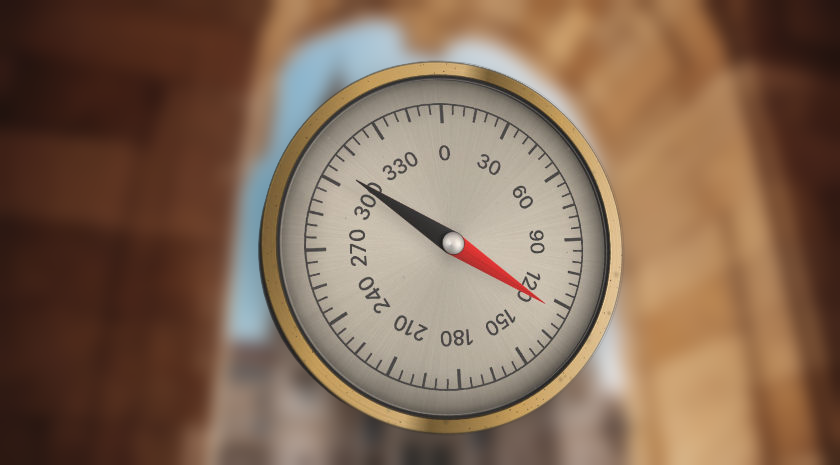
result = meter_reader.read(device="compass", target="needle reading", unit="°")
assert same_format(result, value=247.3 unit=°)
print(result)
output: value=125 unit=°
